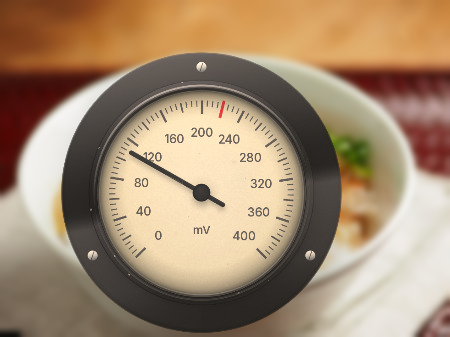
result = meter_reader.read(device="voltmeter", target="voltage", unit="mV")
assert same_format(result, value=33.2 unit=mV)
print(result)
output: value=110 unit=mV
